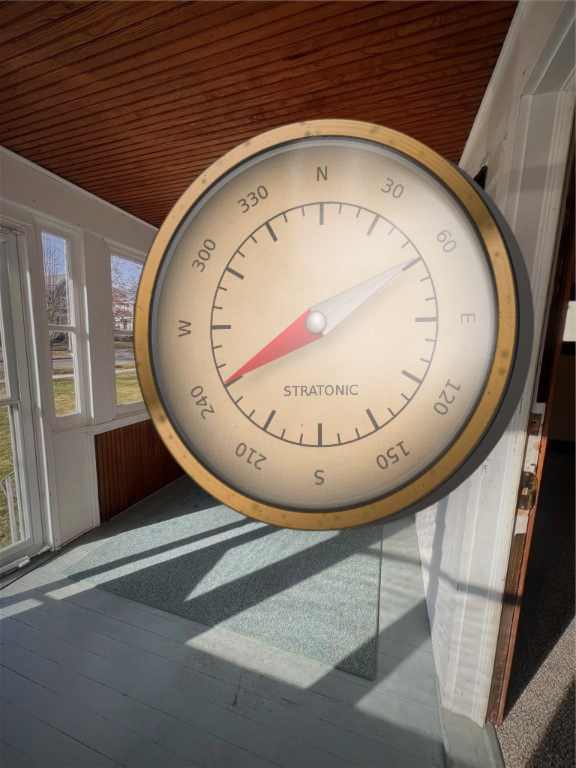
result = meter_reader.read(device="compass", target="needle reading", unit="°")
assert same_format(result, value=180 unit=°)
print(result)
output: value=240 unit=°
